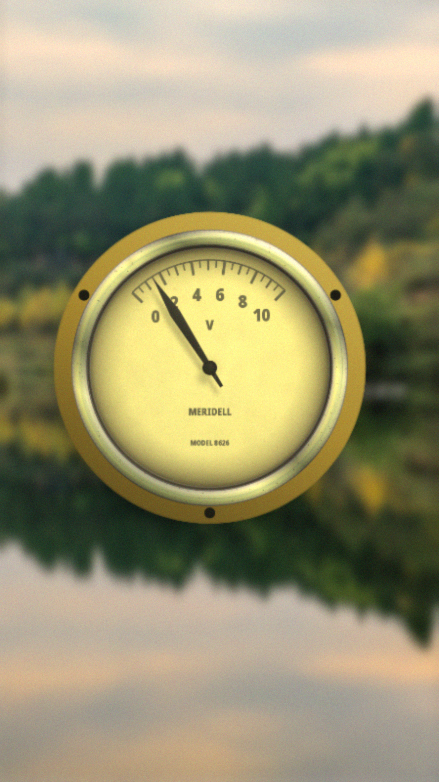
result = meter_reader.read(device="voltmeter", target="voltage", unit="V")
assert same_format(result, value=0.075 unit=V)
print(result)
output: value=1.5 unit=V
